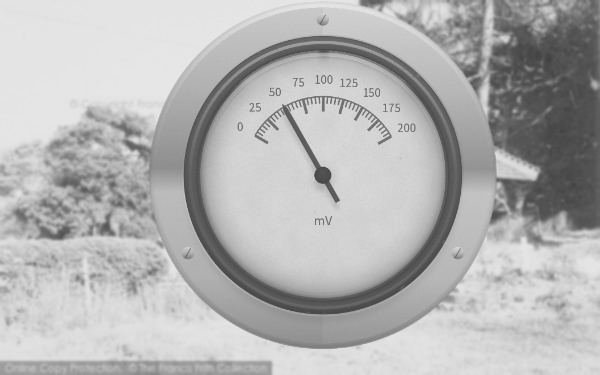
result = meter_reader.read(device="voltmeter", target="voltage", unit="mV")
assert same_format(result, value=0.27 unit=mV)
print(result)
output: value=50 unit=mV
